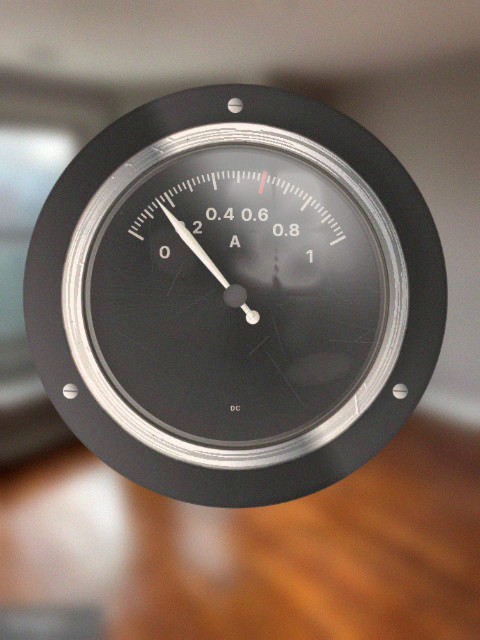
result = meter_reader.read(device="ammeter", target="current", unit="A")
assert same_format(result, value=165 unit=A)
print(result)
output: value=0.16 unit=A
